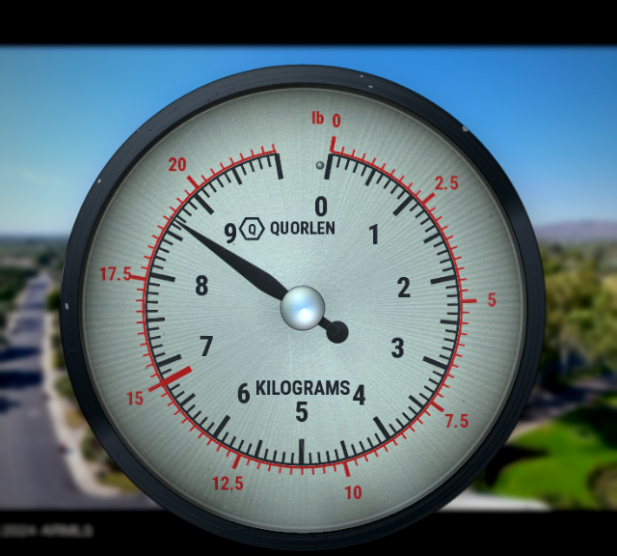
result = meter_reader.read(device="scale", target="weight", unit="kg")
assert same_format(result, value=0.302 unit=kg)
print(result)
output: value=8.65 unit=kg
